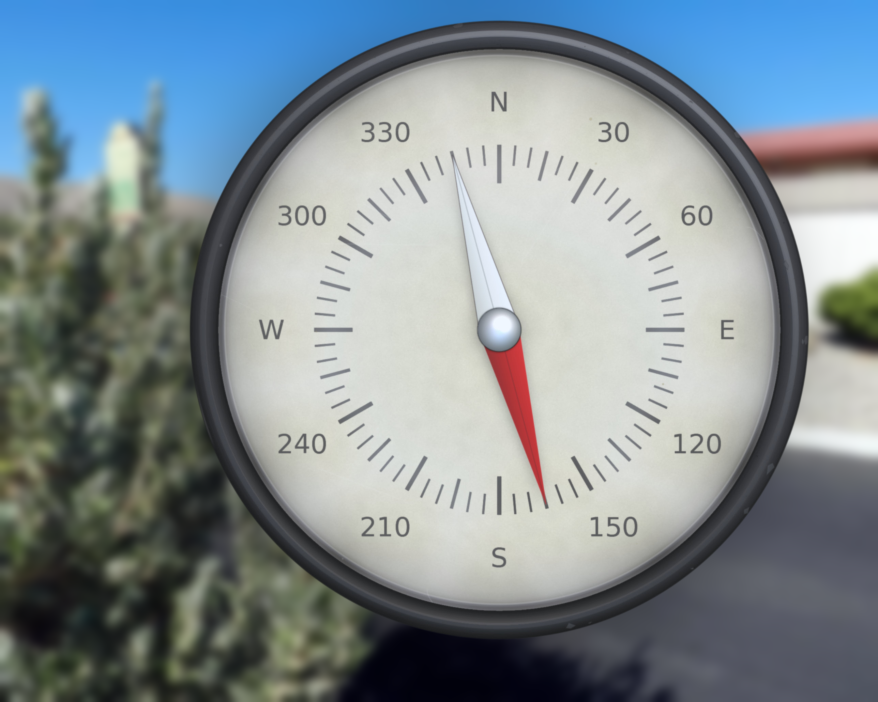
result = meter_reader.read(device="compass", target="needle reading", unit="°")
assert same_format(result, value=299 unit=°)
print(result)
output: value=165 unit=°
